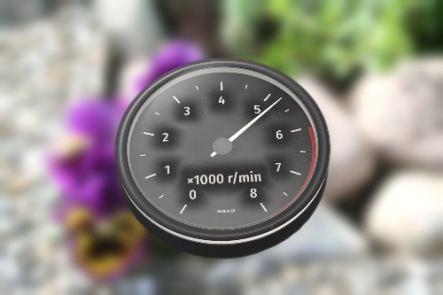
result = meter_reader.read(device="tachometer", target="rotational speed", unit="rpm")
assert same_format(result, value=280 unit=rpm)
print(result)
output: value=5250 unit=rpm
